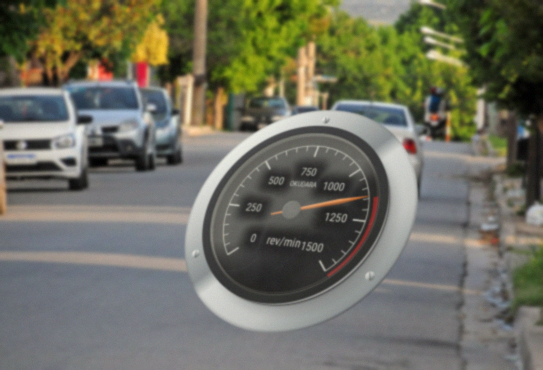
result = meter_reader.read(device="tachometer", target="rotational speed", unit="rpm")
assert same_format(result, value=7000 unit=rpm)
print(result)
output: value=1150 unit=rpm
